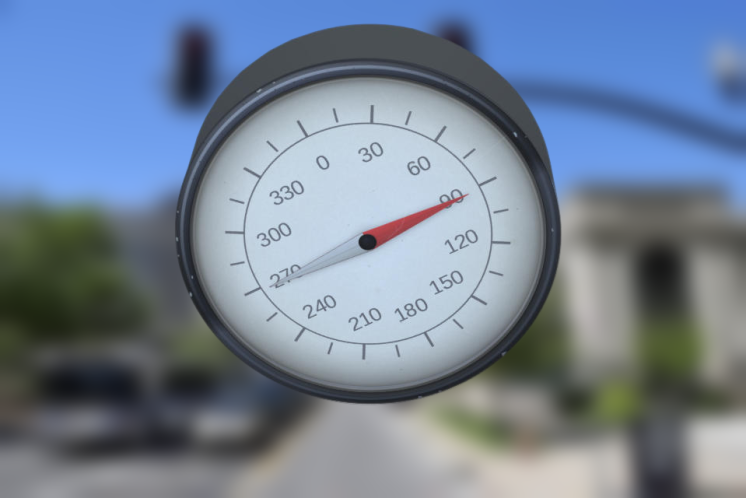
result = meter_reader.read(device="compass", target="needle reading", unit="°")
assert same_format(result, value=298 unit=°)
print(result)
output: value=90 unit=°
